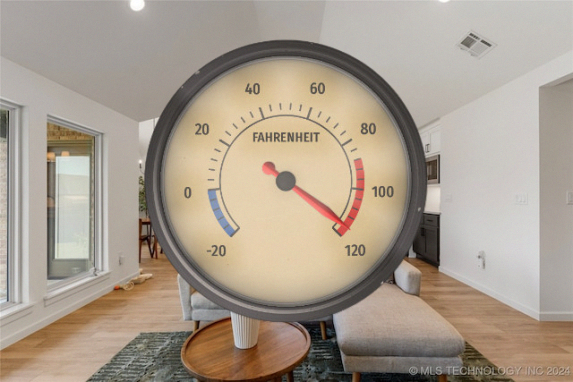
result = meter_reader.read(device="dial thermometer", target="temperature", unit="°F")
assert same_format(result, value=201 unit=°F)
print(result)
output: value=116 unit=°F
